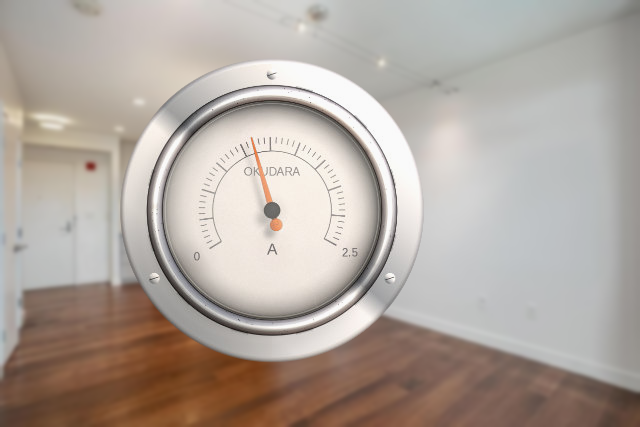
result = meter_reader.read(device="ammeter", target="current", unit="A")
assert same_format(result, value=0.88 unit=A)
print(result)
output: value=1.1 unit=A
